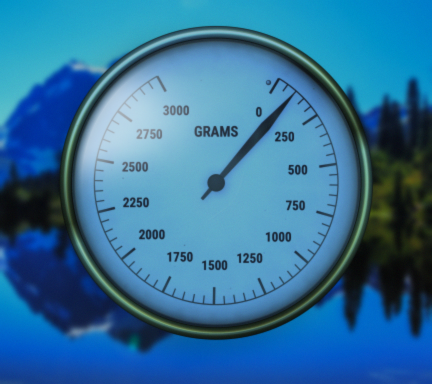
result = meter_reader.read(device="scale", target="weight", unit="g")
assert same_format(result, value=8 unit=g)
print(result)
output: value=100 unit=g
